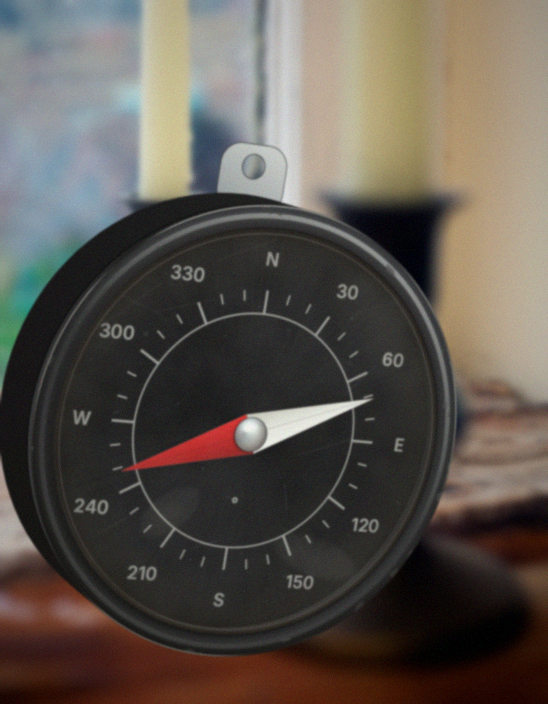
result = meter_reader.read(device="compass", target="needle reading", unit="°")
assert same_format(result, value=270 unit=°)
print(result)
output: value=250 unit=°
